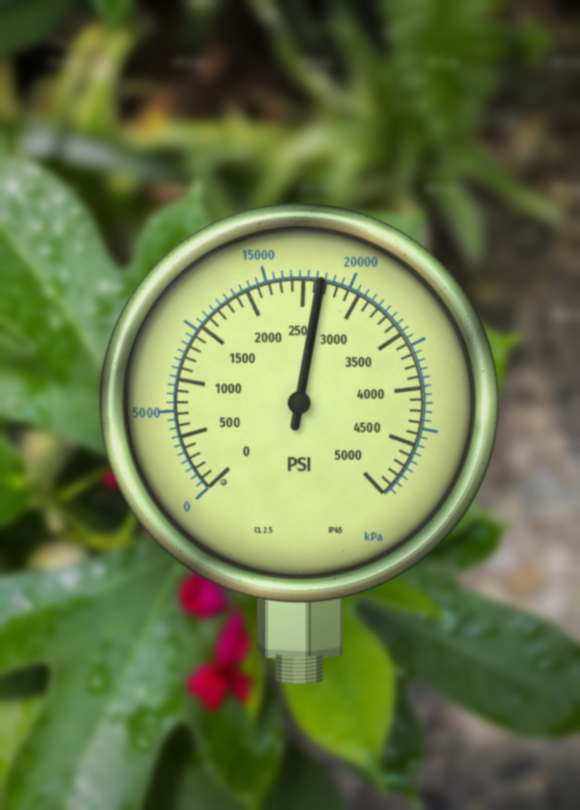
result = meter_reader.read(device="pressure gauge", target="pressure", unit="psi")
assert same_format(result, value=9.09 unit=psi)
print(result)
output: value=2650 unit=psi
